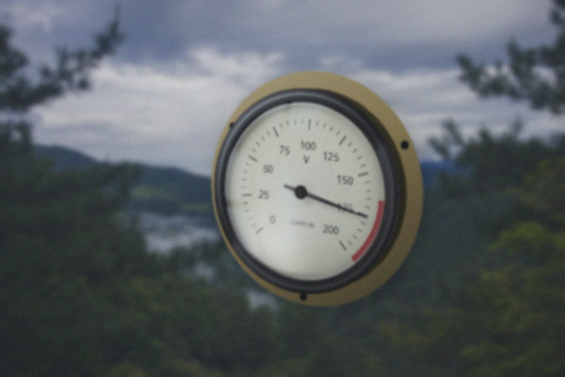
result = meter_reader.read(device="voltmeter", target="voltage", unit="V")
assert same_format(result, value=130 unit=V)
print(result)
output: value=175 unit=V
